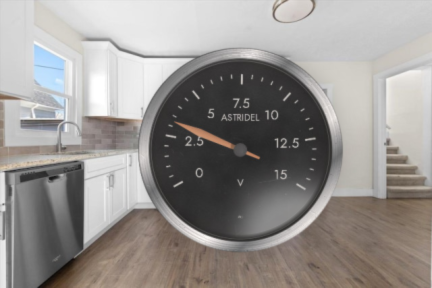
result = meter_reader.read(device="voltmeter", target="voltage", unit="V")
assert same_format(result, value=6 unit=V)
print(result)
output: value=3.25 unit=V
